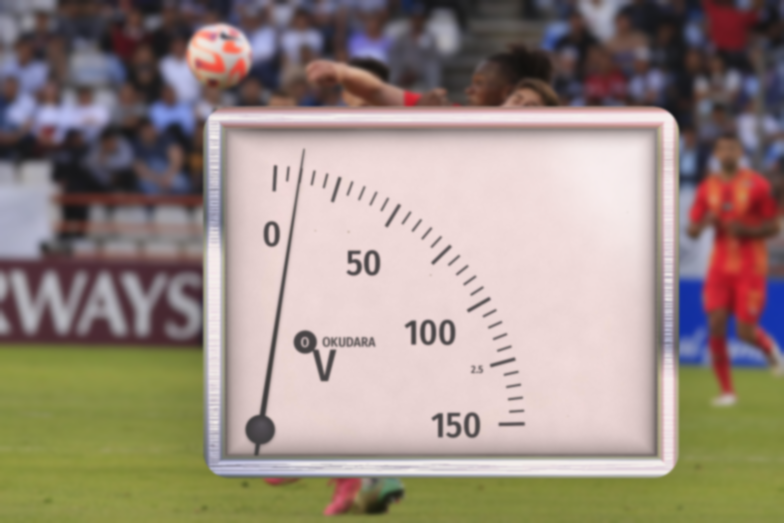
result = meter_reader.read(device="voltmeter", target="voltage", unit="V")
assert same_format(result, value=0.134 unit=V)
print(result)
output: value=10 unit=V
